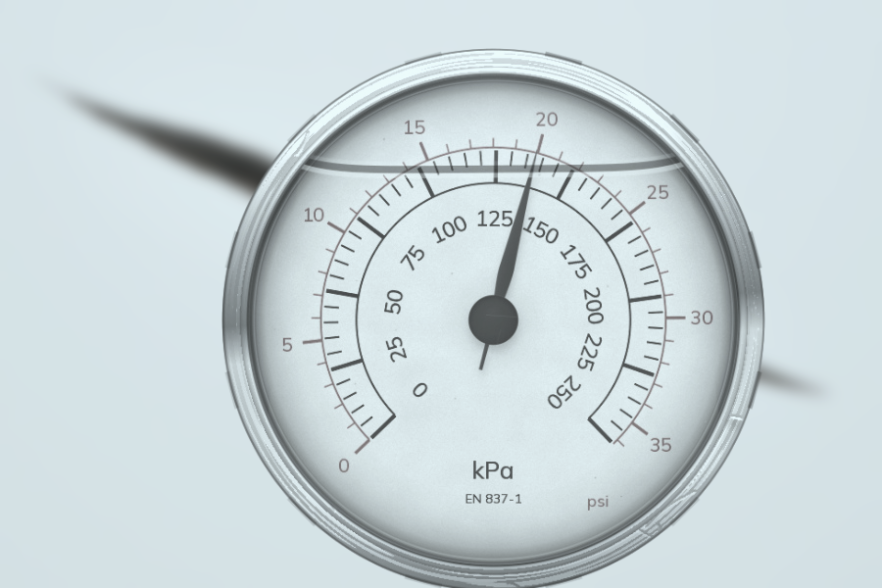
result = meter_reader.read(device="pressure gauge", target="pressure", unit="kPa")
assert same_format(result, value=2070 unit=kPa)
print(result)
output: value=137.5 unit=kPa
